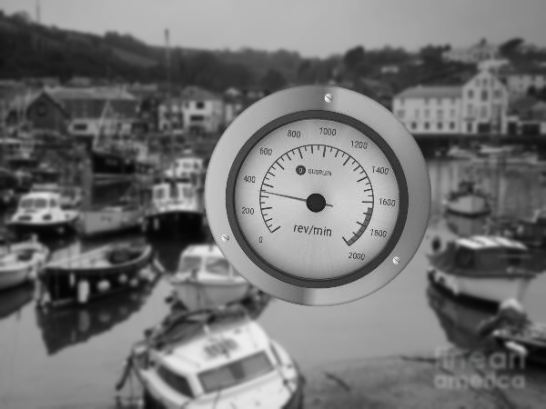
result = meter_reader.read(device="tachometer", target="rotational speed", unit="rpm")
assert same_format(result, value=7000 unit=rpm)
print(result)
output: value=350 unit=rpm
